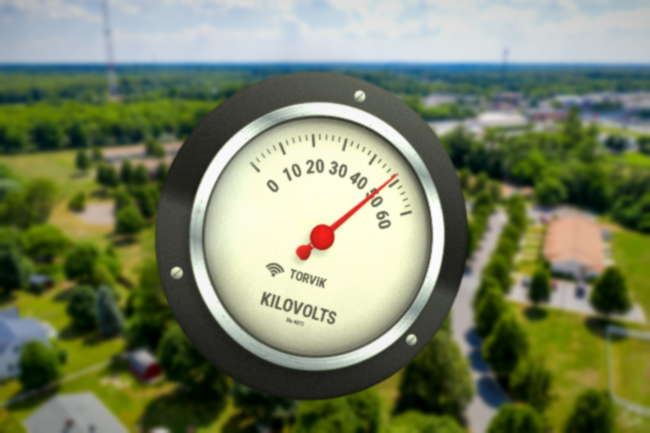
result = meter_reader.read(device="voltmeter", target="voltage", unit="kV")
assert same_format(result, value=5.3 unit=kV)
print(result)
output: value=48 unit=kV
